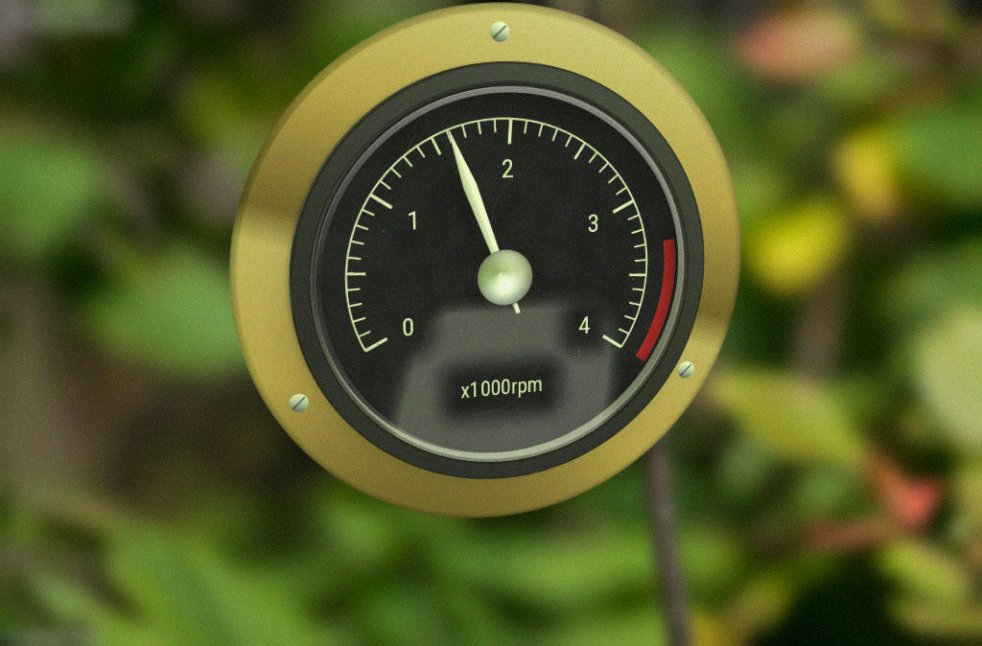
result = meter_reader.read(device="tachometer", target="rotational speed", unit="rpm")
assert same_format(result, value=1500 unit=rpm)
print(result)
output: value=1600 unit=rpm
